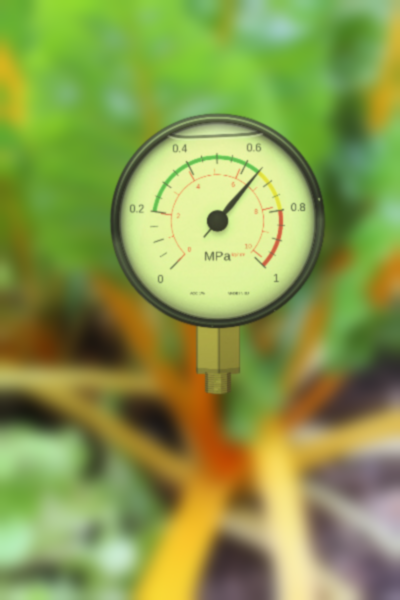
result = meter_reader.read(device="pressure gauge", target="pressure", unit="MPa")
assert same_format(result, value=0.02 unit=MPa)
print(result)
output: value=0.65 unit=MPa
